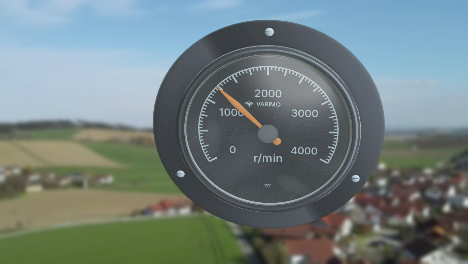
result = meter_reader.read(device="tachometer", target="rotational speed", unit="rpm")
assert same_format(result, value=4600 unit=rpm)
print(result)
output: value=1250 unit=rpm
